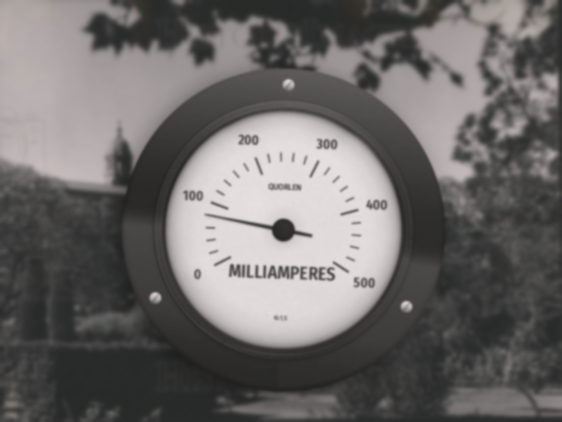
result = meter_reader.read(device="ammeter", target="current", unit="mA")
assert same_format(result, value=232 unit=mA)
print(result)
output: value=80 unit=mA
